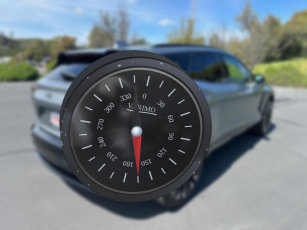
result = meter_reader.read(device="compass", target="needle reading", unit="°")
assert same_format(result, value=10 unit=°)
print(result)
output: value=165 unit=°
